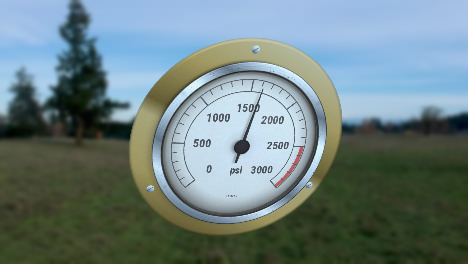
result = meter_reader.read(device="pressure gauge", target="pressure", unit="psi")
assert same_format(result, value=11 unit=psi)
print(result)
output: value=1600 unit=psi
